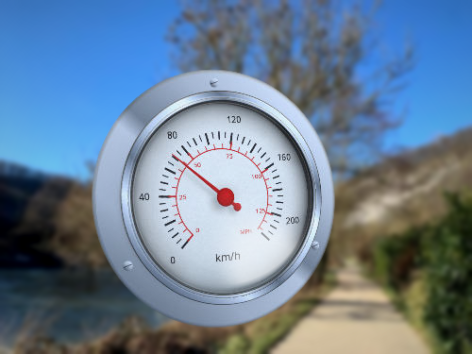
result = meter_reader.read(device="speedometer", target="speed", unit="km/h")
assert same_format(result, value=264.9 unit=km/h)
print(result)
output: value=70 unit=km/h
